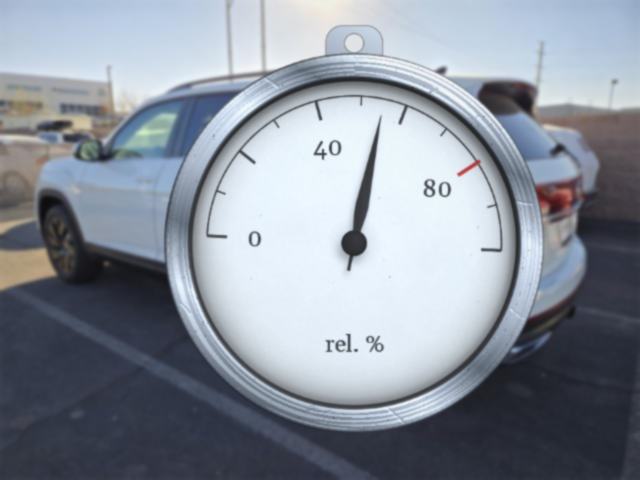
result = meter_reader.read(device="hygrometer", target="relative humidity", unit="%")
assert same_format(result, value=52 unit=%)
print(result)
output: value=55 unit=%
